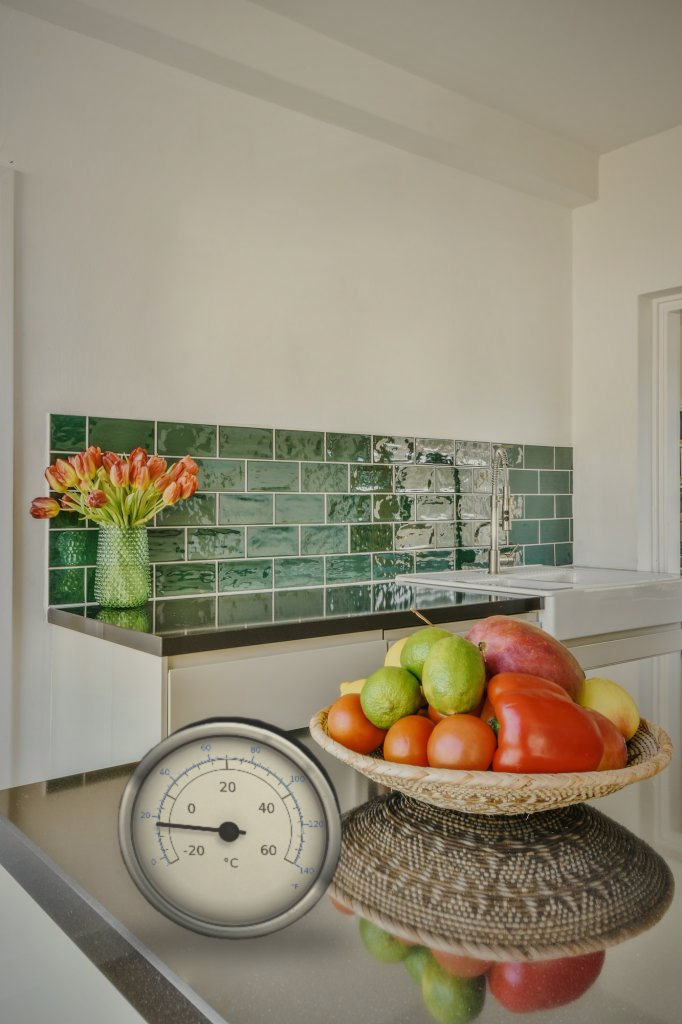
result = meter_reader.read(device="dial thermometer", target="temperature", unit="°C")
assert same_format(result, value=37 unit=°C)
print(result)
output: value=-8 unit=°C
